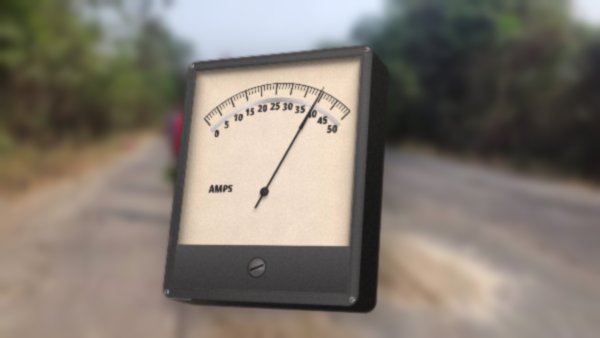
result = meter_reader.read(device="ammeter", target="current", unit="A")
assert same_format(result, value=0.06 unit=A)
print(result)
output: value=40 unit=A
